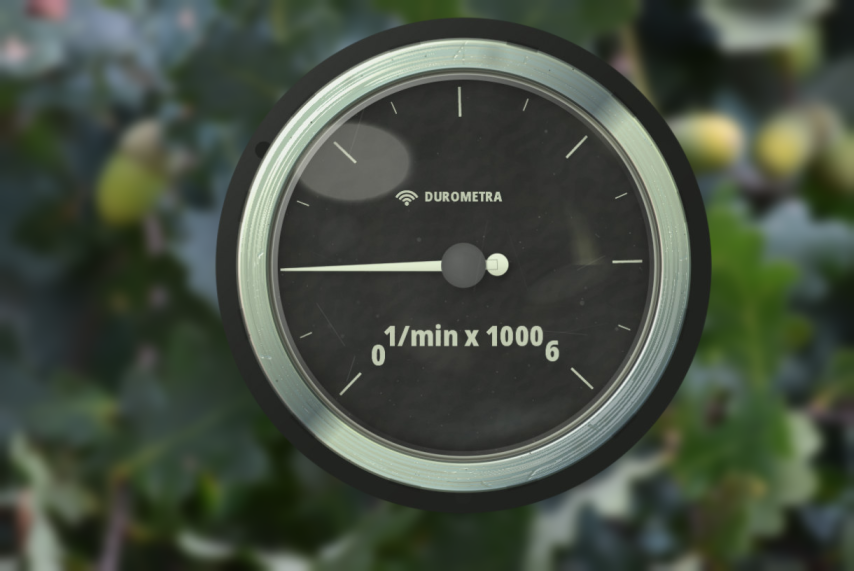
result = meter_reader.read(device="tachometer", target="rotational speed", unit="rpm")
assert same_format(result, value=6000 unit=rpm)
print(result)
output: value=1000 unit=rpm
